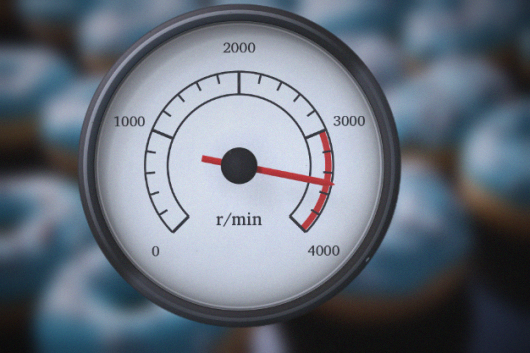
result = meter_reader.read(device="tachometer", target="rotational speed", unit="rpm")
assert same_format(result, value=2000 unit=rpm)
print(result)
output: value=3500 unit=rpm
